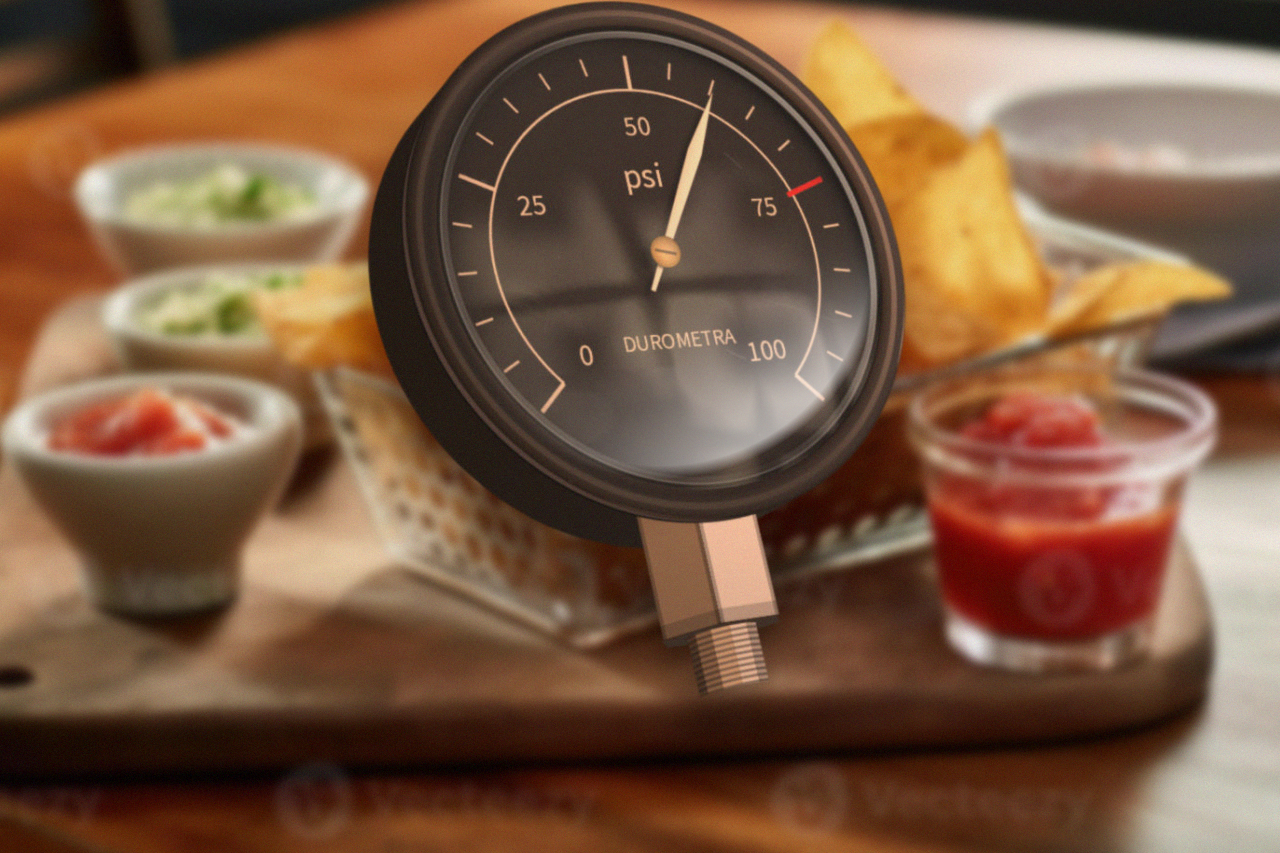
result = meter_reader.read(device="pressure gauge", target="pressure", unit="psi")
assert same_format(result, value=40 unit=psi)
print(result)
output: value=60 unit=psi
